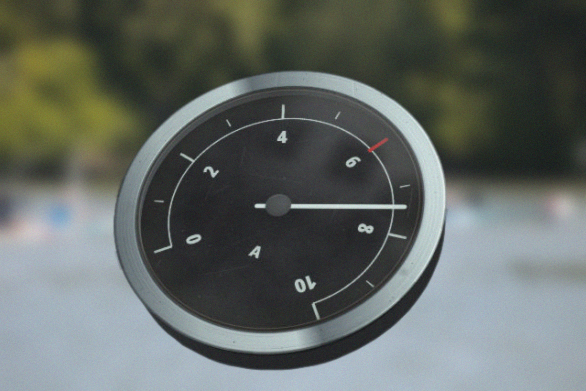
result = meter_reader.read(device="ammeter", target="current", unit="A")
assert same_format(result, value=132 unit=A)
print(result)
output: value=7.5 unit=A
